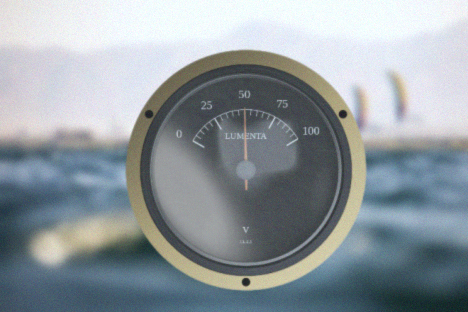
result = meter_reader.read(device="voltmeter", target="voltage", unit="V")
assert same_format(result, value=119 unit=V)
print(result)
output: value=50 unit=V
